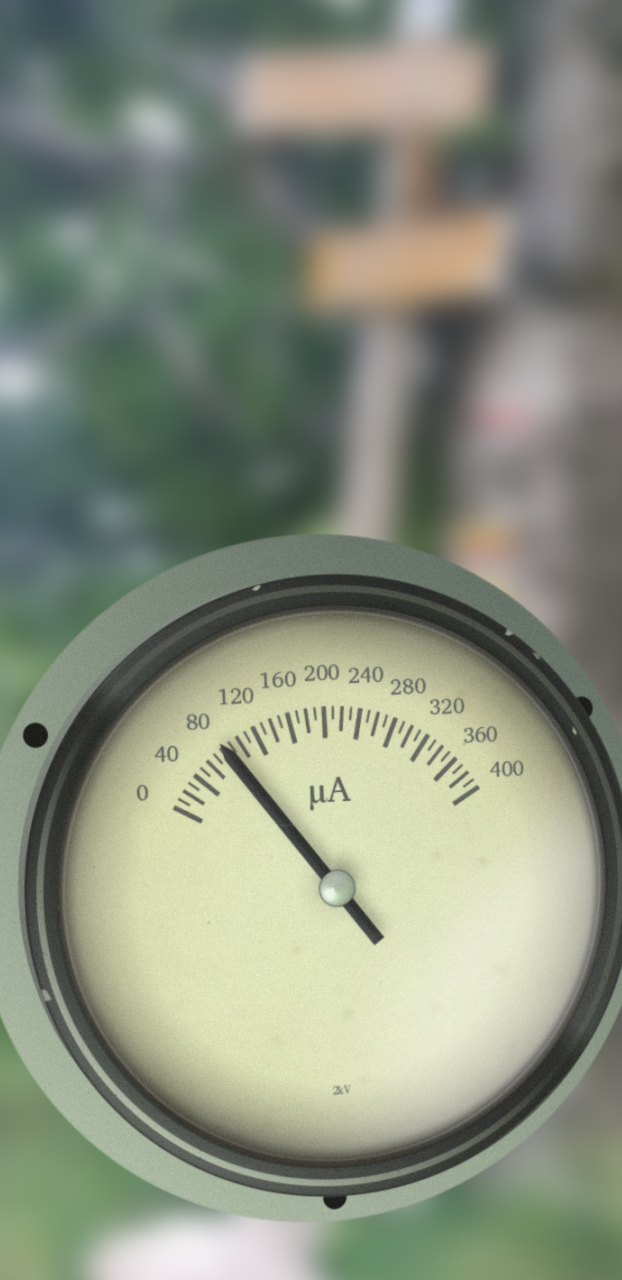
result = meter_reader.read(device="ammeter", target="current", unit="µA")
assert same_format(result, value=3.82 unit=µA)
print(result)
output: value=80 unit=µA
